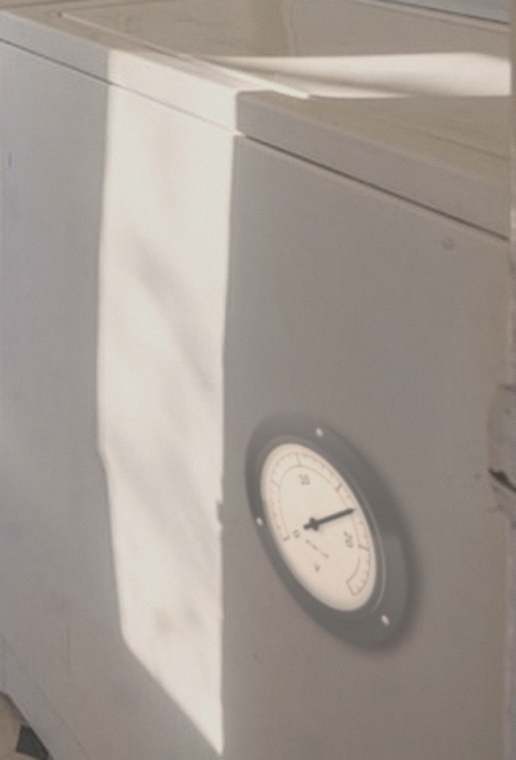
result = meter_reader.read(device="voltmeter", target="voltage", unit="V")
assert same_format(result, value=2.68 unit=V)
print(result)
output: value=17 unit=V
